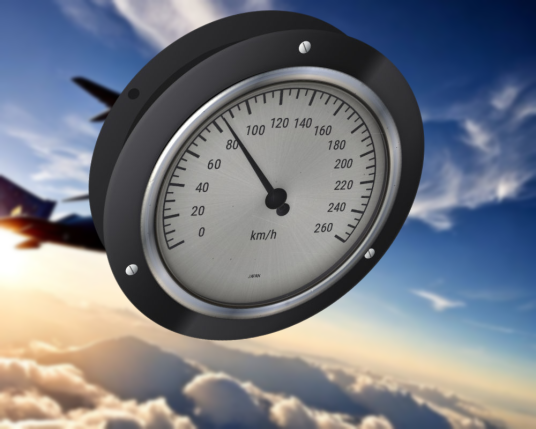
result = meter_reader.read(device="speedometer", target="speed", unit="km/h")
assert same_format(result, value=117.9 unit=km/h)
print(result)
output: value=85 unit=km/h
